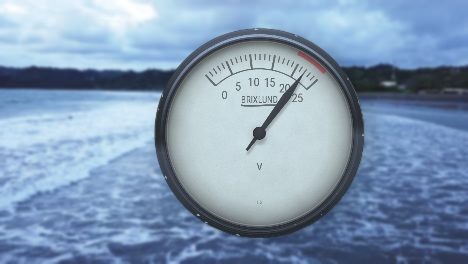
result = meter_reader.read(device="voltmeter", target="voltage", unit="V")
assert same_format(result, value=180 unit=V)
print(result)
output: value=22 unit=V
